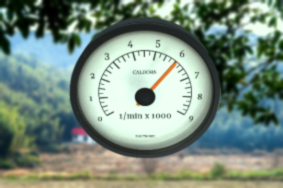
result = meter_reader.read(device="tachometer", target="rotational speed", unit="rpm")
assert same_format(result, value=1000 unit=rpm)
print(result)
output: value=6000 unit=rpm
